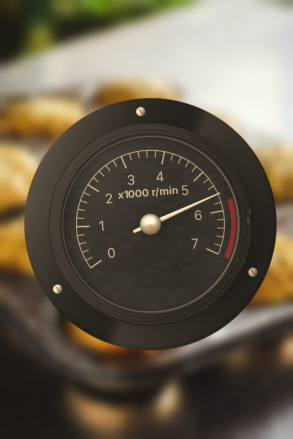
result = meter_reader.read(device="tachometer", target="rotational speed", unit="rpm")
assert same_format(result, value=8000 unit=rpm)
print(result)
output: value=5600 unit=rpm
